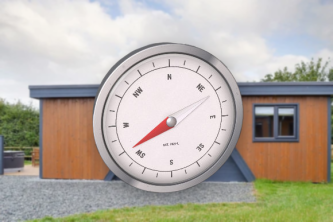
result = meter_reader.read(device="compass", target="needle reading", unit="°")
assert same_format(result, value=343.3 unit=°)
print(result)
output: value=240 unit=°
